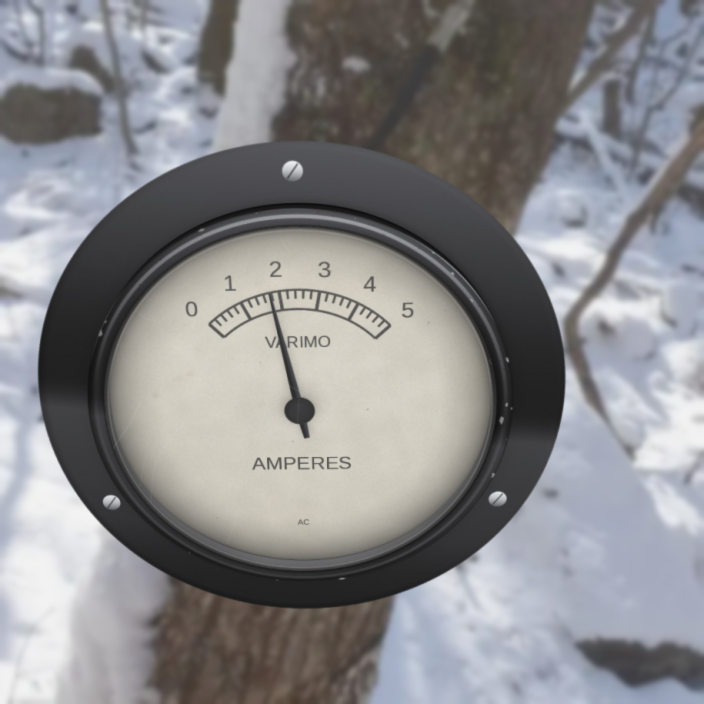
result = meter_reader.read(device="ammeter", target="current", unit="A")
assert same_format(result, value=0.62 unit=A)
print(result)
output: value=1.8 unit=A
